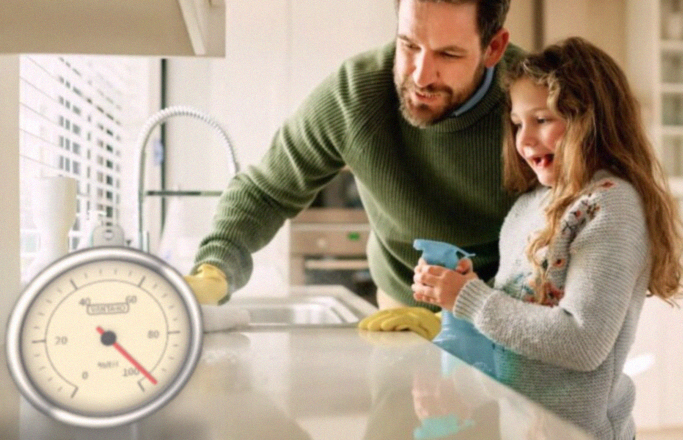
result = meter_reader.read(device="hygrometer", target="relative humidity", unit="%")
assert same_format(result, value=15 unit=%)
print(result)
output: value=96 unit=%
